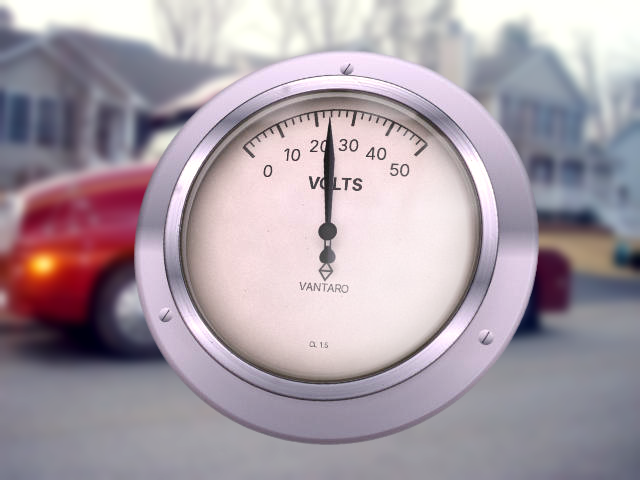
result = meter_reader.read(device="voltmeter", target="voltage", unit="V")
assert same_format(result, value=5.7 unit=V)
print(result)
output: value=24 unit=V
